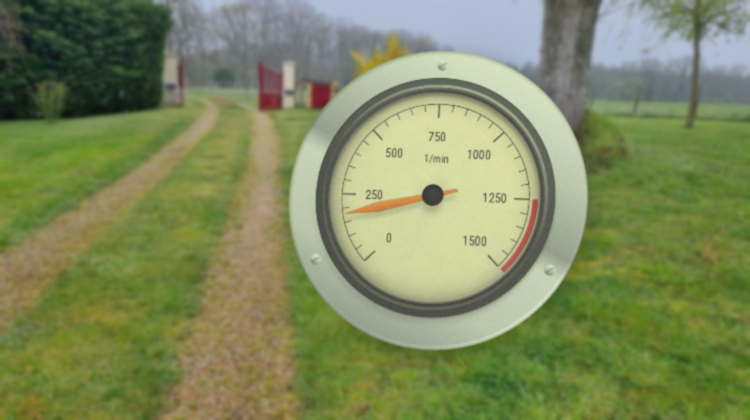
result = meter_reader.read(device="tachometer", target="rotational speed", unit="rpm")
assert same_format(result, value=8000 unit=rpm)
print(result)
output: value=175 unit=rpm
